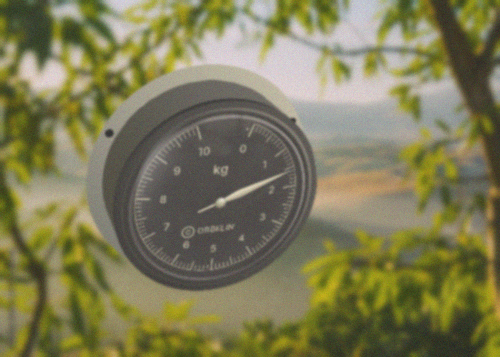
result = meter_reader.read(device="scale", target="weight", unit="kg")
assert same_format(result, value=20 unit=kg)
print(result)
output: value=1.5 unit=kg
